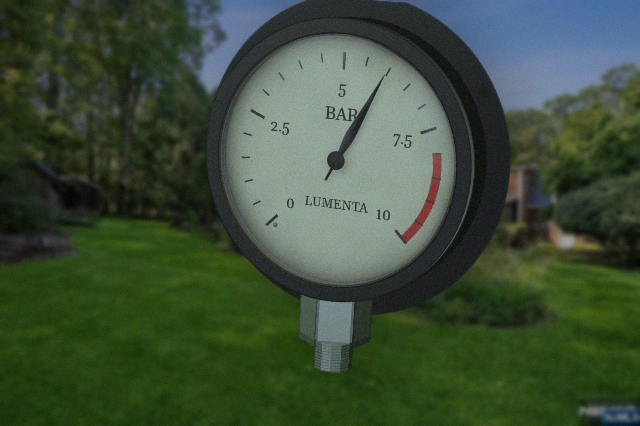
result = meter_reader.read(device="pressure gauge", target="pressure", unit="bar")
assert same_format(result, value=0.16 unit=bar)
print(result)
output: value=6 unit=bar
